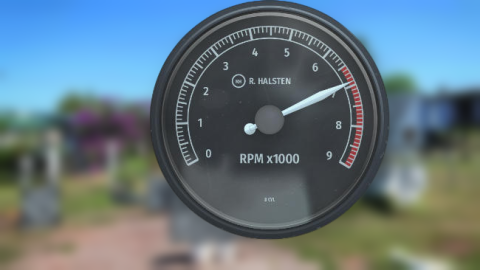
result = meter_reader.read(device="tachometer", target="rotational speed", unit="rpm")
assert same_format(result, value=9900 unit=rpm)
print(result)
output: value=6900 unit=rpm
